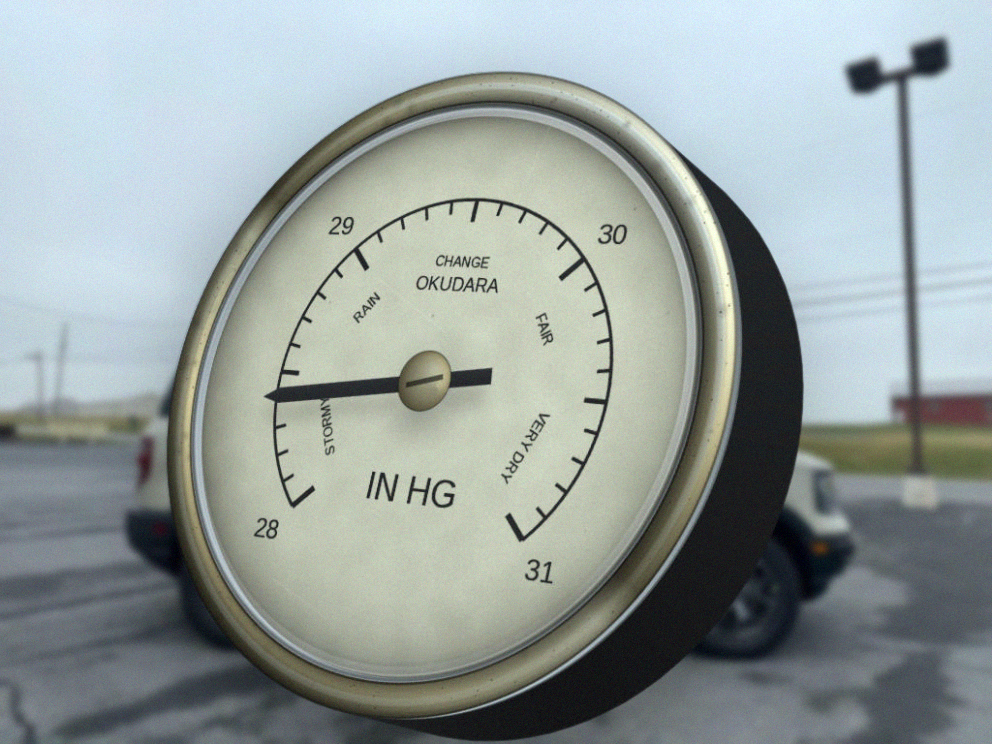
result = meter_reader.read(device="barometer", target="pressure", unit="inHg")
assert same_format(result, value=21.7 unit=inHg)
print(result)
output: value=28.4 unit=inHg
